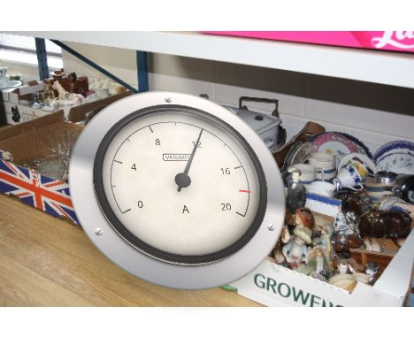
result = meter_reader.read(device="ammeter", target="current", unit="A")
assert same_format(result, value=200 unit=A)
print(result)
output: value=12 unit=A
